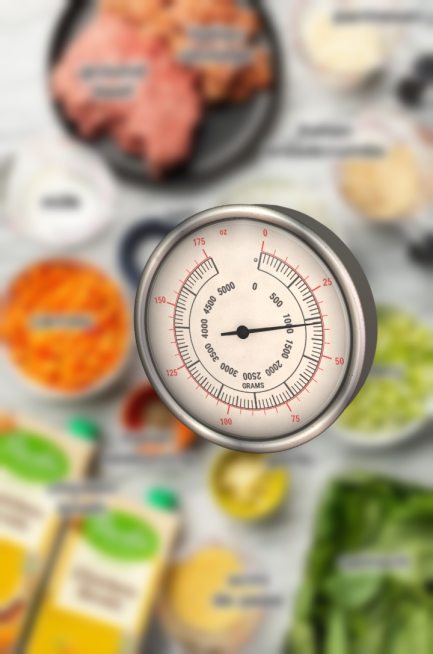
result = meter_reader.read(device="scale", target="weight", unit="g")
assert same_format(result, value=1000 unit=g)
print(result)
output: value=1050 unit=g
